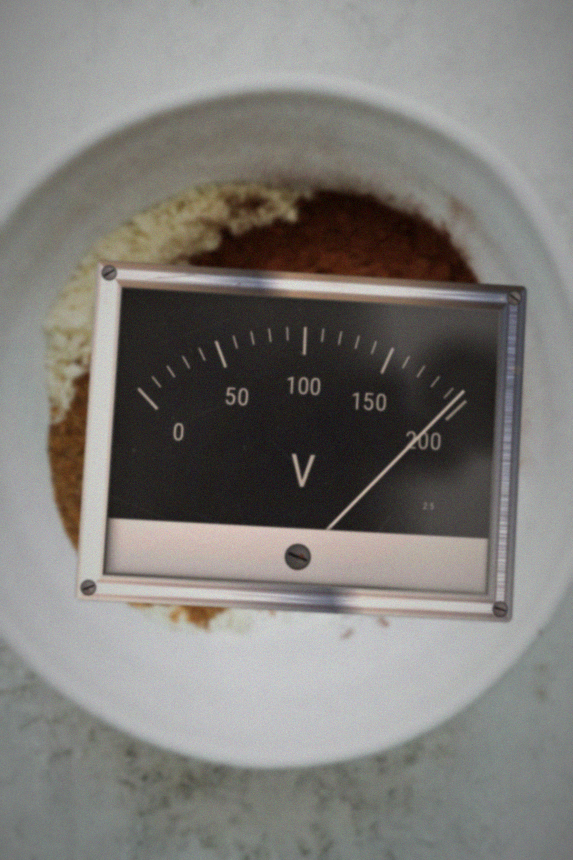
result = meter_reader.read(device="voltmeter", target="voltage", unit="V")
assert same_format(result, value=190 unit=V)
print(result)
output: value=195 unit=V
